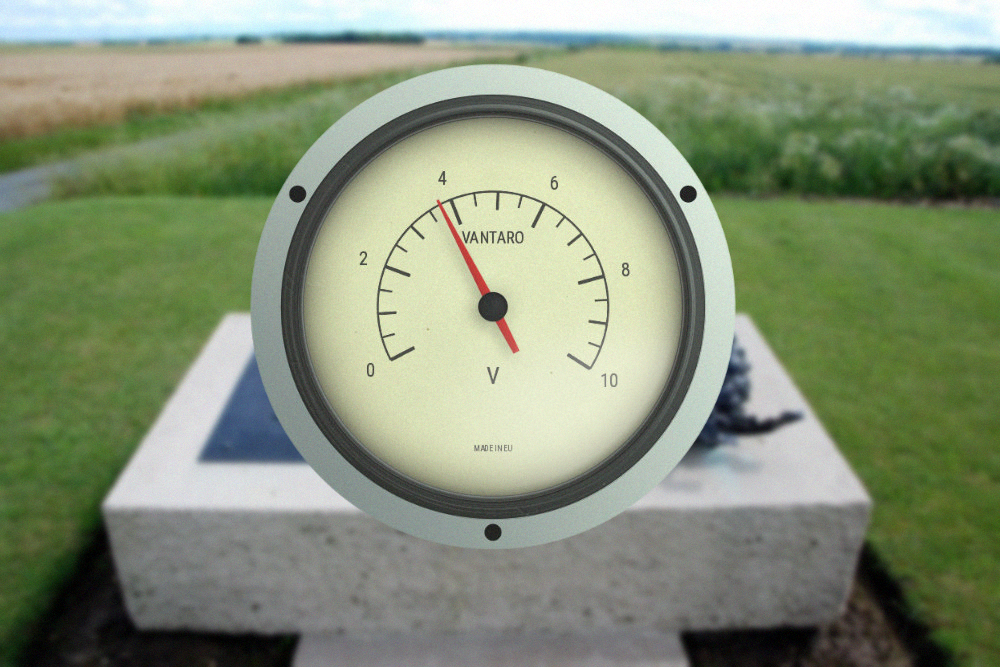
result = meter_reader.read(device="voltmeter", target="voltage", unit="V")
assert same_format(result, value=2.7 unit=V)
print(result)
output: value=3.75 unit=V
